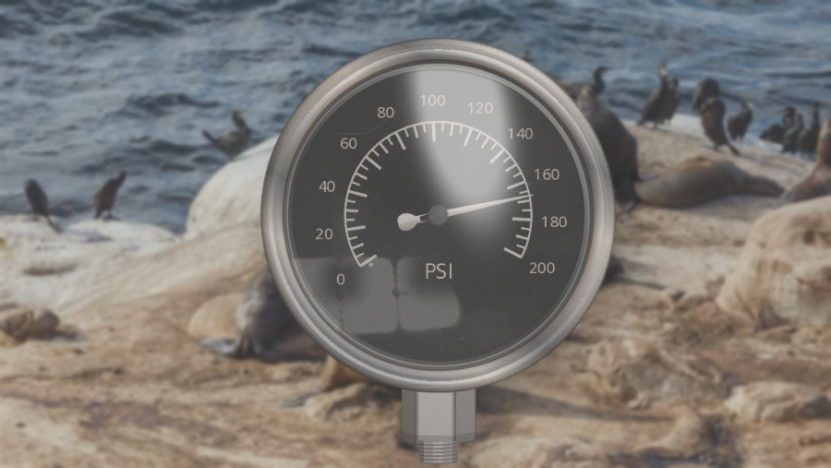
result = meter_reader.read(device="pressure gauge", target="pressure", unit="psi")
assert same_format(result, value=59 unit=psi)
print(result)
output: value=167.5 unit=psi
